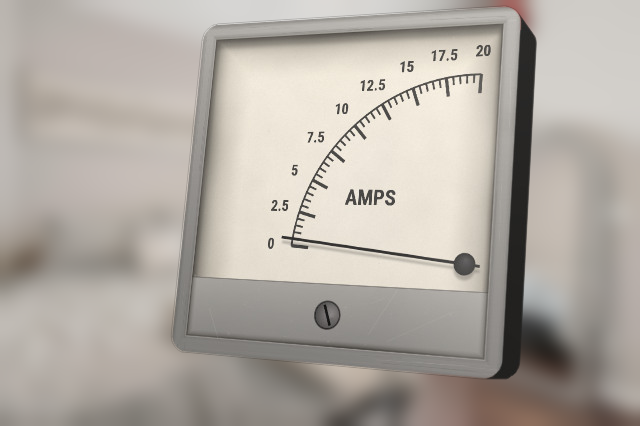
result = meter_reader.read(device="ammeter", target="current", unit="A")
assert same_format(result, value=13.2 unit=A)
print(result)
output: value=0.5 unit=A
